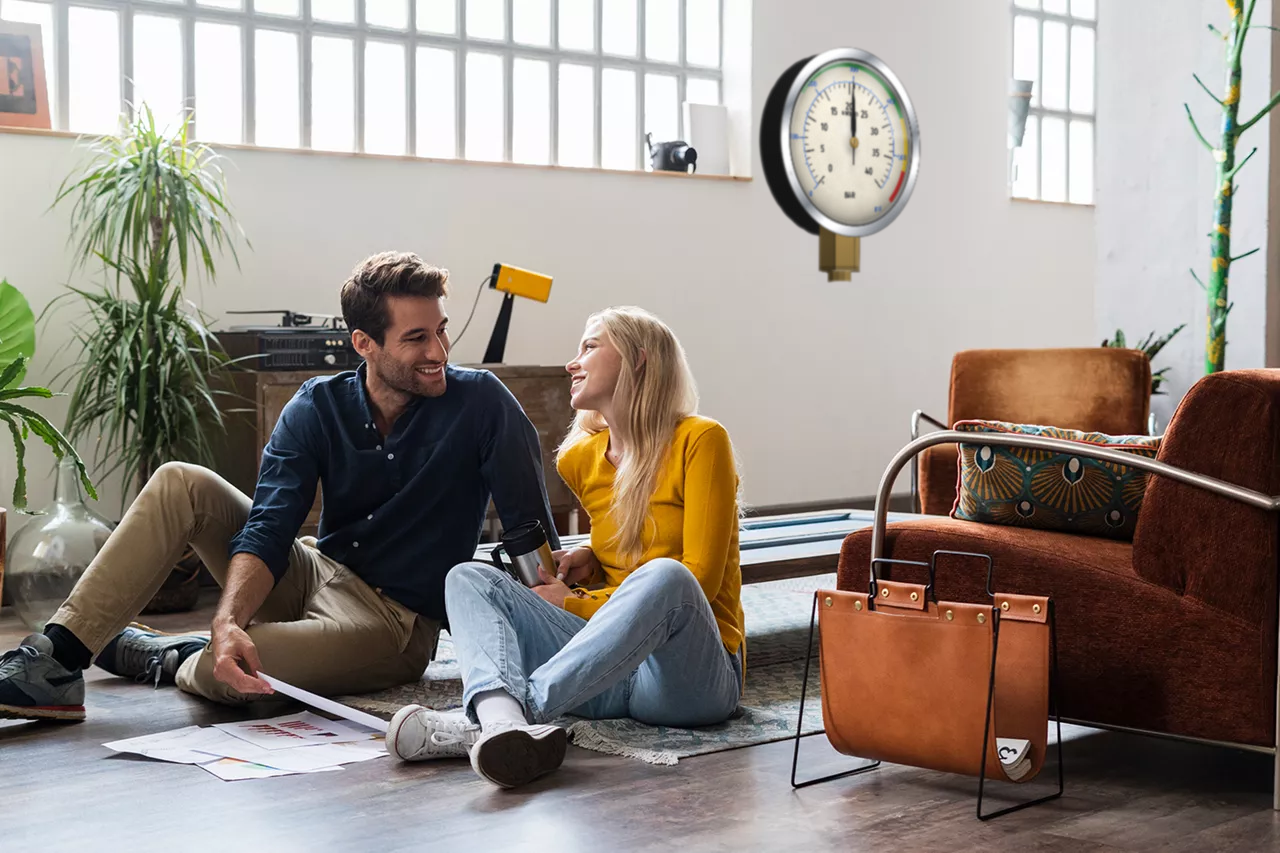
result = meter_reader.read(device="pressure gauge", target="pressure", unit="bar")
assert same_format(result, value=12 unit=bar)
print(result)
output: value=20 unit=bar
